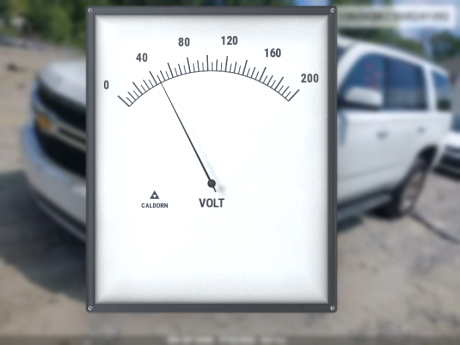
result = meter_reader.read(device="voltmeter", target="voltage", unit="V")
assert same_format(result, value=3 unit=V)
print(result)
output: value=45 unit=V
